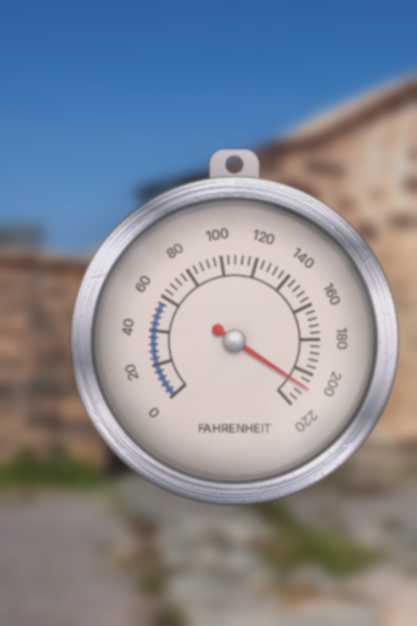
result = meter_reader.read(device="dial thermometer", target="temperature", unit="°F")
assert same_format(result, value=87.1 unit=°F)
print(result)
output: value=208 unit=°F
